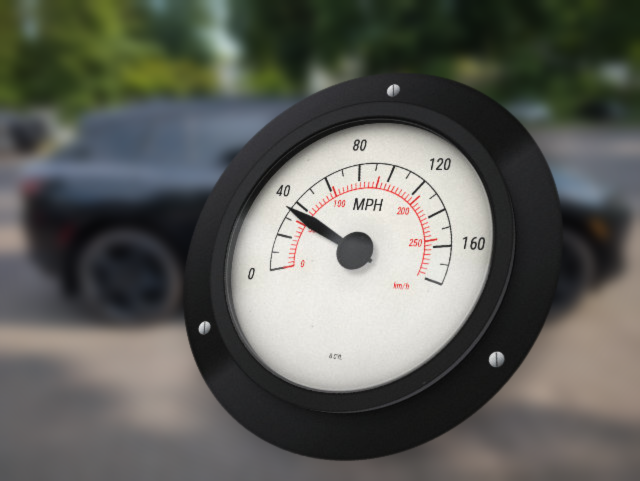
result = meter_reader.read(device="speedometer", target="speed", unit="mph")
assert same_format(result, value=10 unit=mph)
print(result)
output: value=35 unit=mph
